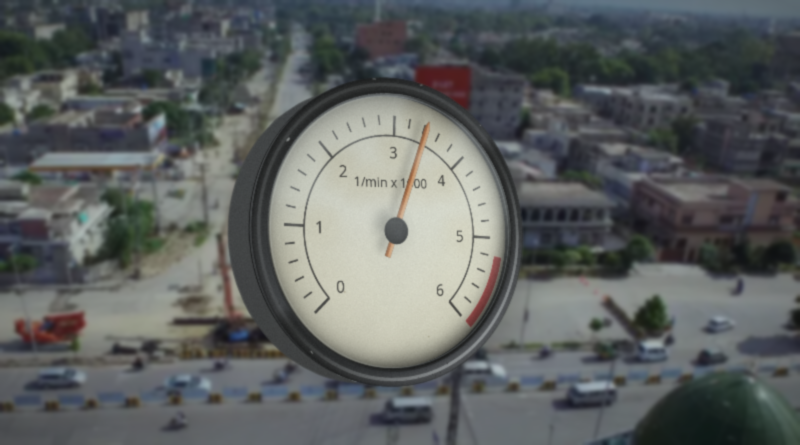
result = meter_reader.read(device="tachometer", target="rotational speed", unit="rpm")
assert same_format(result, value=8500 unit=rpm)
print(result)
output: value=3400 unit=rpm
